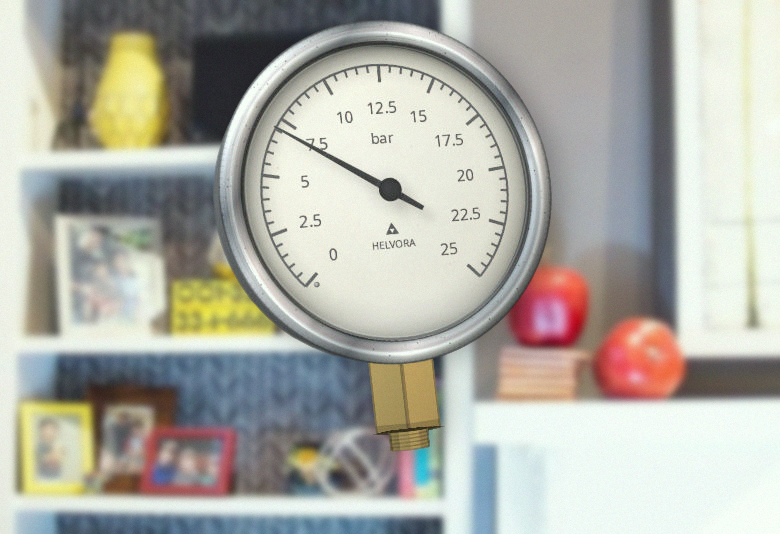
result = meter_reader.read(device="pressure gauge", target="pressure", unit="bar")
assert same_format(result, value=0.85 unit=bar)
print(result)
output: value=7 unit=bar
